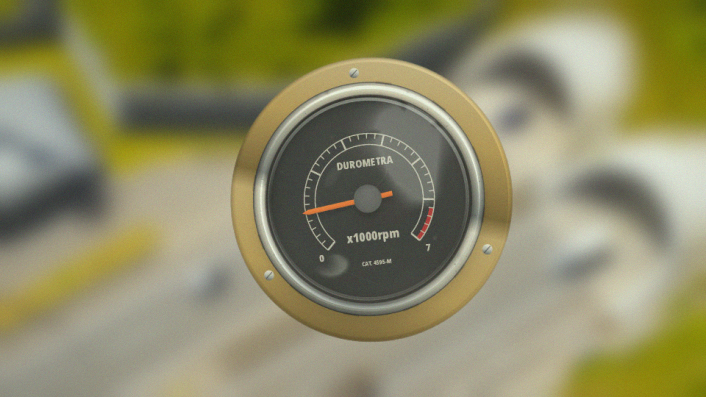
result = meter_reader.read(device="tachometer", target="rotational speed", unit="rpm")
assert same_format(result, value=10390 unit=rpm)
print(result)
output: value=1000 unit=rpm
